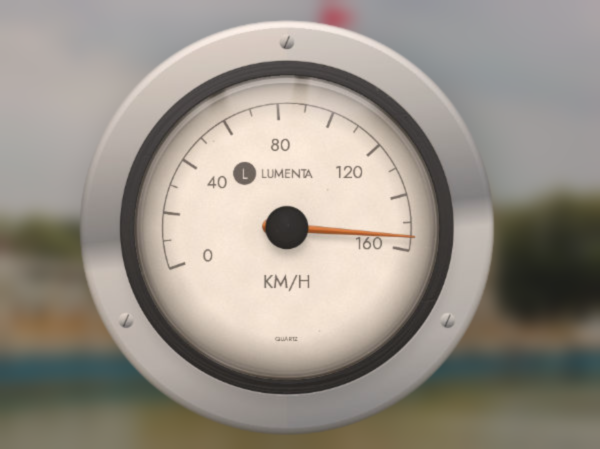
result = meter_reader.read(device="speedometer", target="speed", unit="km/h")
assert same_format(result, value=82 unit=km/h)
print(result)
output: value=155 unit=km/h
